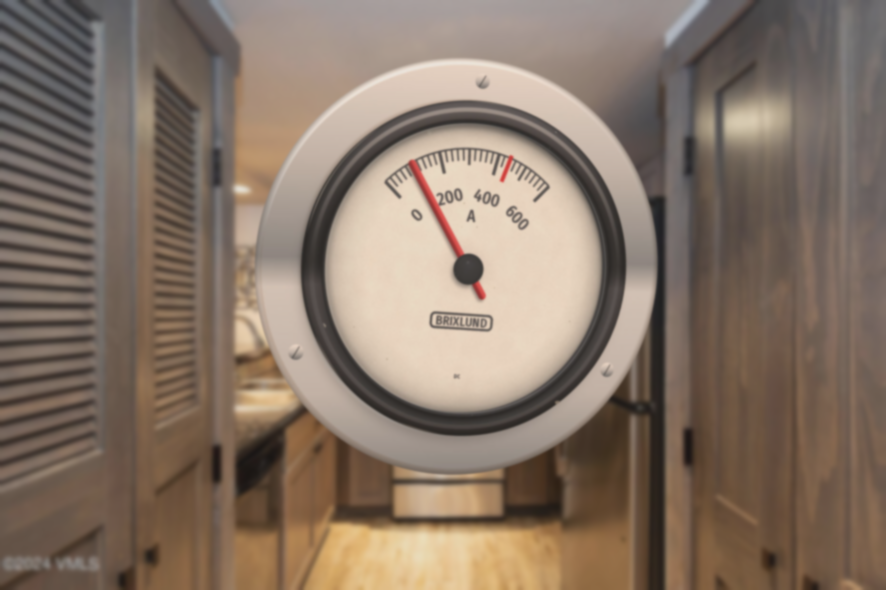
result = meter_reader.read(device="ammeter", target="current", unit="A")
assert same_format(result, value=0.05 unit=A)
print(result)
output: value=100 unit=A
